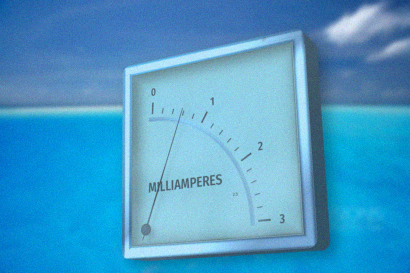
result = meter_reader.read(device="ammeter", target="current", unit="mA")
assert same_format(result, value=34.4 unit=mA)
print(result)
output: value=0.6 unit=mA
